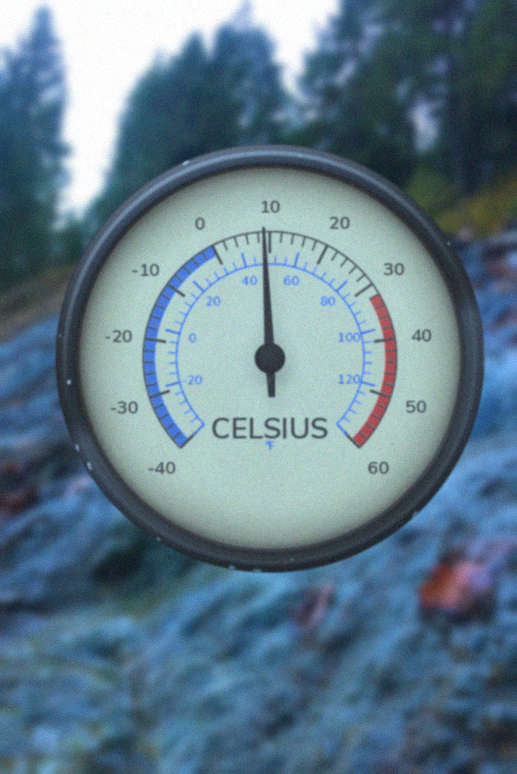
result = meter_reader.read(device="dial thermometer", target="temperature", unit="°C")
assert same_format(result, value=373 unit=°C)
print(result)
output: value=9 unit=°C
